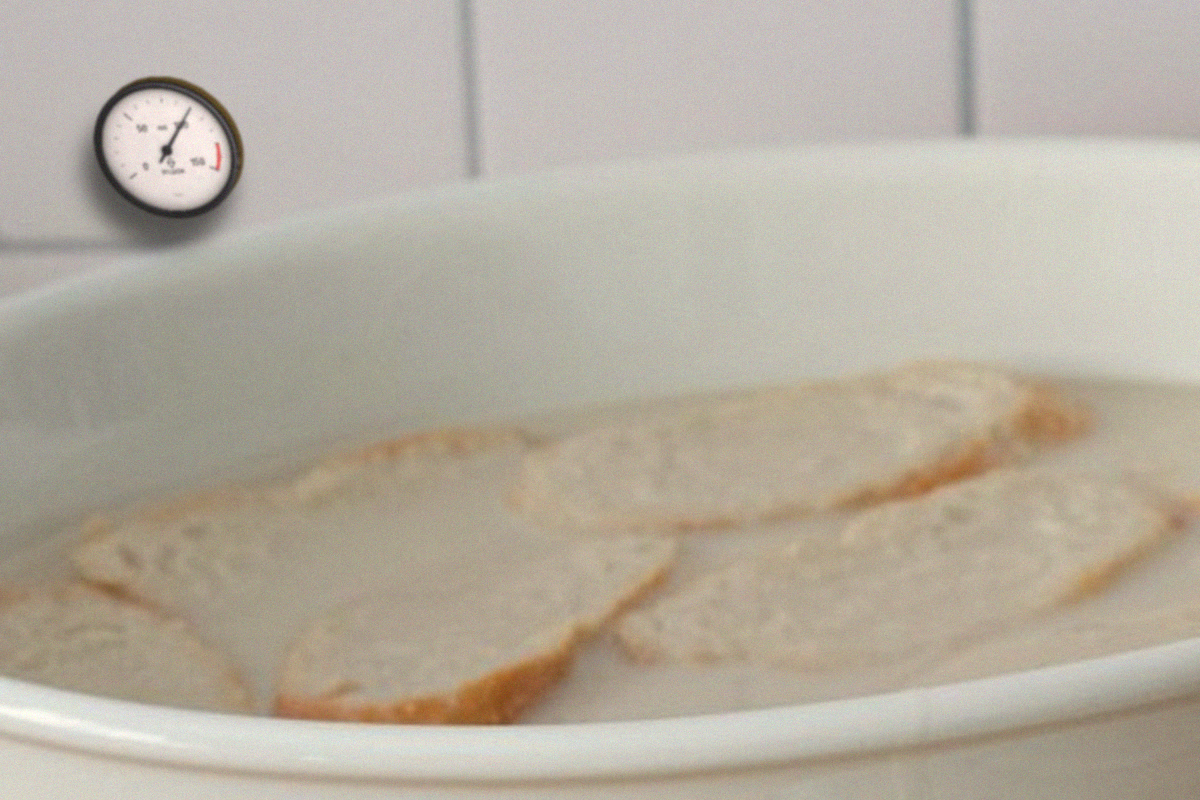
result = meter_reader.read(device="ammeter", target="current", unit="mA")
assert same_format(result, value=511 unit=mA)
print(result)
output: value=100 unit=mA
